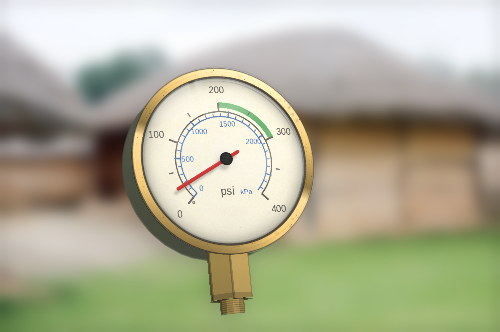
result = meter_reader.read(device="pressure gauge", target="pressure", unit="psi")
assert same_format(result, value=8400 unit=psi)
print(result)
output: value=25 unit=psi
